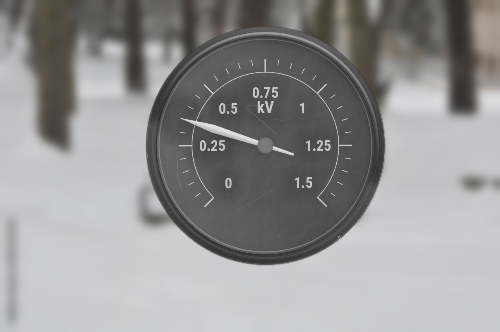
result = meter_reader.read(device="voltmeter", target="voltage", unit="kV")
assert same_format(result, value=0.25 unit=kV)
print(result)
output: value=0.35 unit=kV
